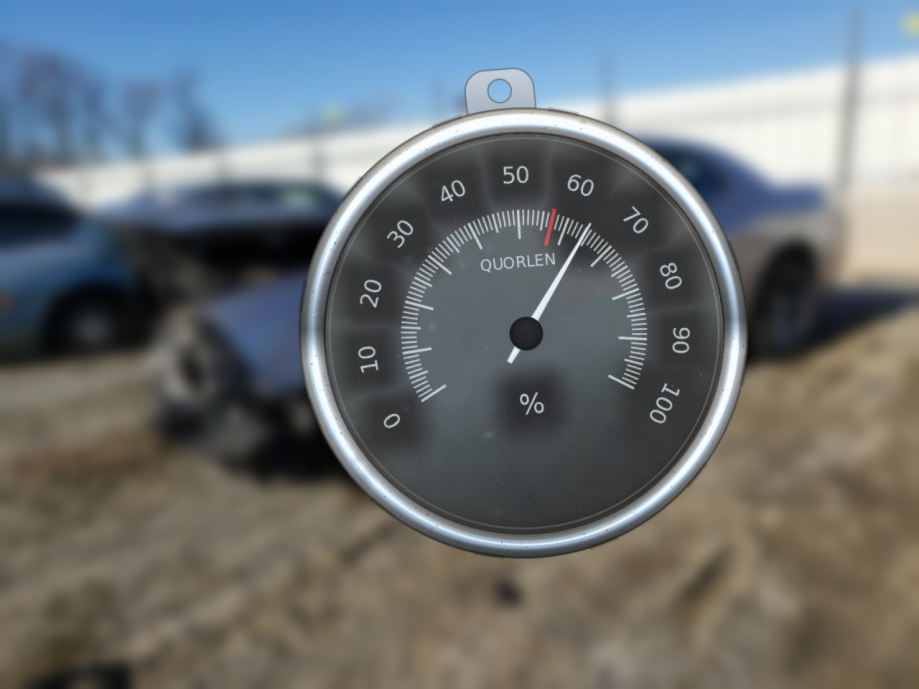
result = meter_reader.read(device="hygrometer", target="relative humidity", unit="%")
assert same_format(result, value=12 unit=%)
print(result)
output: value=64 unit=%
